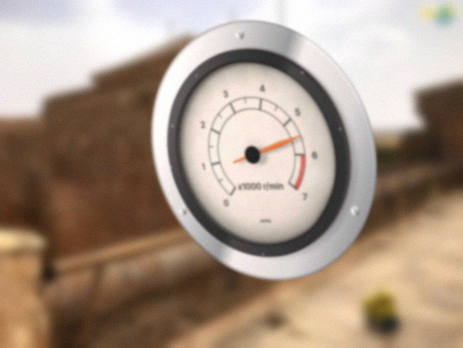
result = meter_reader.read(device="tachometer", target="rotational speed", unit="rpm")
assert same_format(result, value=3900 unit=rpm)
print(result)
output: value=5500 unit=rpm
